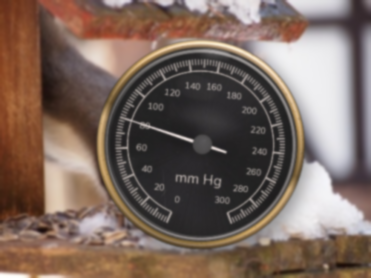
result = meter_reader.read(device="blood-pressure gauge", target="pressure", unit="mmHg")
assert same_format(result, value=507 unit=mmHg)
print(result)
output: value=80 unit=mmHg
